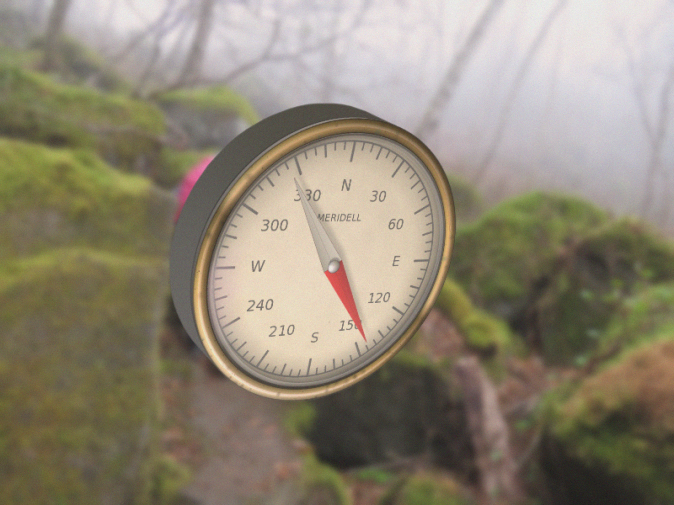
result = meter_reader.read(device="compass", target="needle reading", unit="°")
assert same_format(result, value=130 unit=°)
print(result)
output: value=145 unit=°
